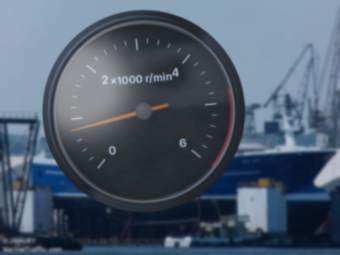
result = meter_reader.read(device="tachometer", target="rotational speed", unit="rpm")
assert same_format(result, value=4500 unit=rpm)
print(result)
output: value=800 unit=rpm
